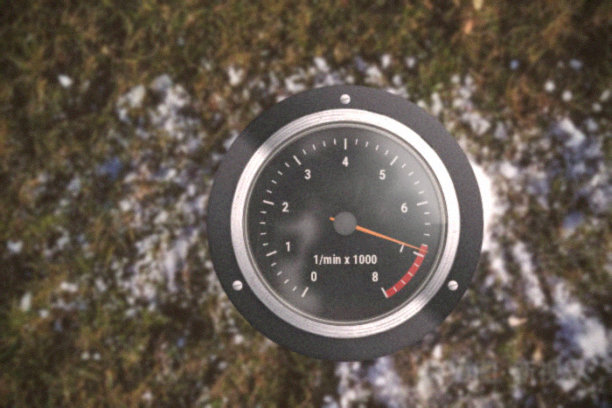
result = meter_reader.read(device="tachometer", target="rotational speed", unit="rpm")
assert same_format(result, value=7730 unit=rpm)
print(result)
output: value=6900 unit=rpm
